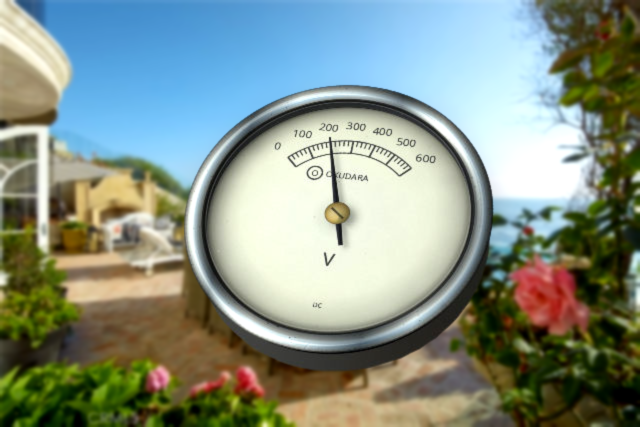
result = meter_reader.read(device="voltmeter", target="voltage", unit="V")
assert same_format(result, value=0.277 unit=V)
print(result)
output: value=200 unit=V
